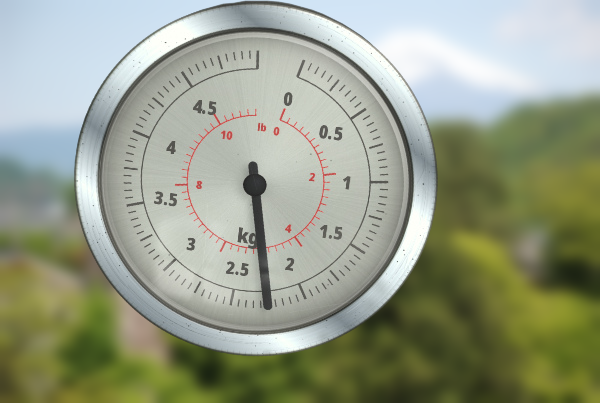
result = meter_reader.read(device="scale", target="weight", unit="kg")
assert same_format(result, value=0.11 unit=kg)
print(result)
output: value=2.25 unit=kg
